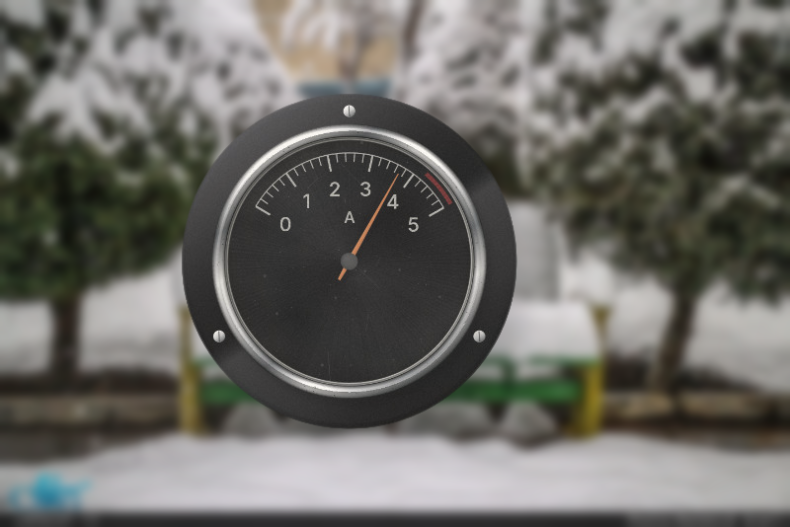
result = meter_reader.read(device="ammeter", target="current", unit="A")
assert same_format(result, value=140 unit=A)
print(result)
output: value=3.7 unit=A
